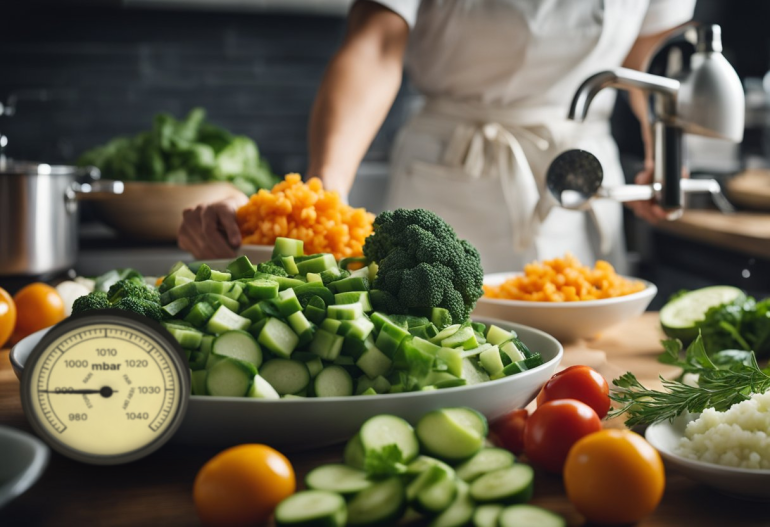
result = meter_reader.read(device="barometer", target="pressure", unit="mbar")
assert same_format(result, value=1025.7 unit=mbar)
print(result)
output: value=990 unit=mbar
